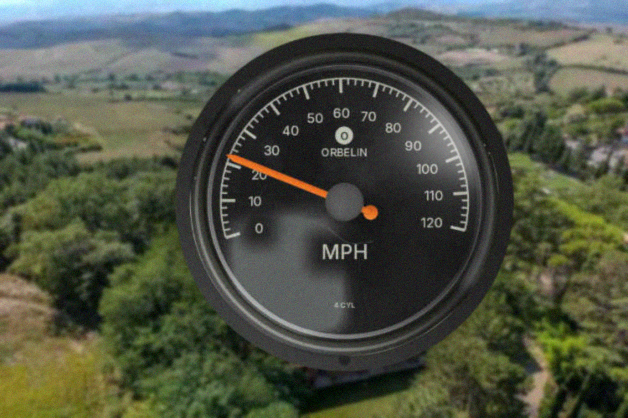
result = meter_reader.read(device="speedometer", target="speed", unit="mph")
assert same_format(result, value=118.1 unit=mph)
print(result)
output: value=22 unit=mph
